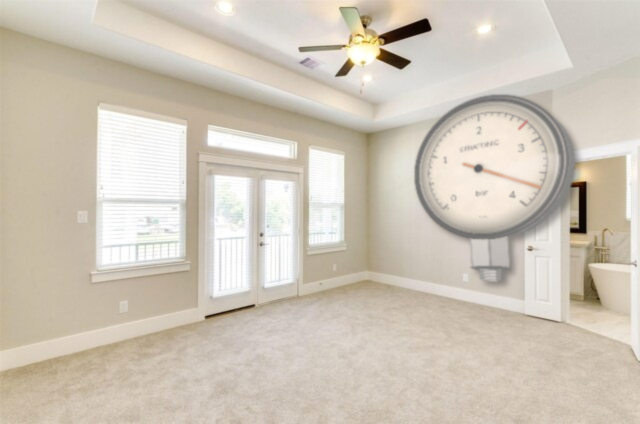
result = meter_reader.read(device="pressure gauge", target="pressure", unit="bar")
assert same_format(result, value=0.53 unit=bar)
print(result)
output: value=3.7 unit=bar
